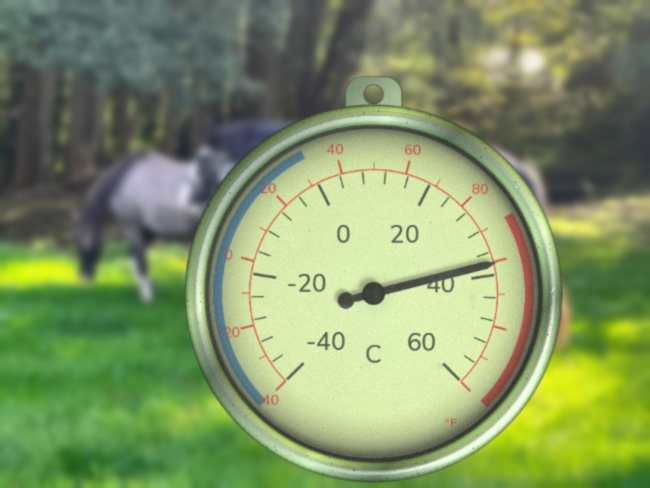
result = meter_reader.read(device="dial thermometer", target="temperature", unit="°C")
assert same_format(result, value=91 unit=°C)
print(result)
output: value=38 unit=°C
